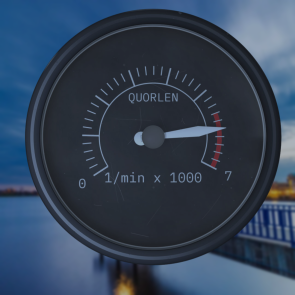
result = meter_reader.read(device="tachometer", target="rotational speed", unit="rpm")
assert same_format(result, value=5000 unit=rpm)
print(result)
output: value=6000 unit=rpm
